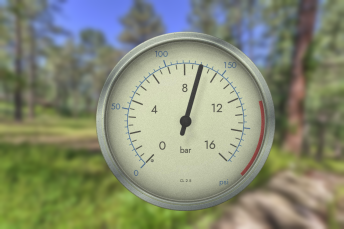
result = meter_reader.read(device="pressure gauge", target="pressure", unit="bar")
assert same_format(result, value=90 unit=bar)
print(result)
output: value=9 unit=bar
